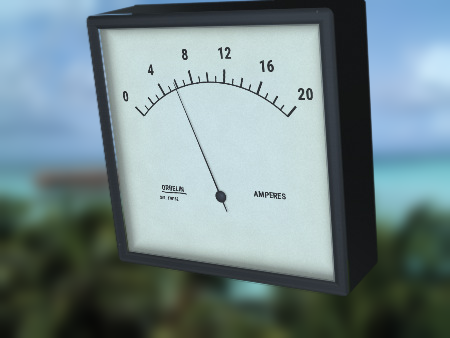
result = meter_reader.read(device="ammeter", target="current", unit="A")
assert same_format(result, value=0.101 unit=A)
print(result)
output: value=6 unit=A
